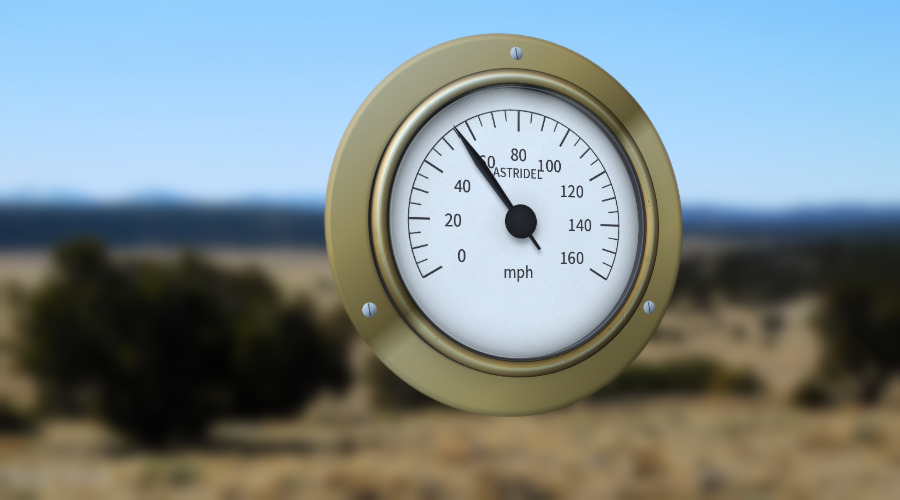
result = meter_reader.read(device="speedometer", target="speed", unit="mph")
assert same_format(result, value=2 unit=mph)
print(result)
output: value=55 unit=mph
